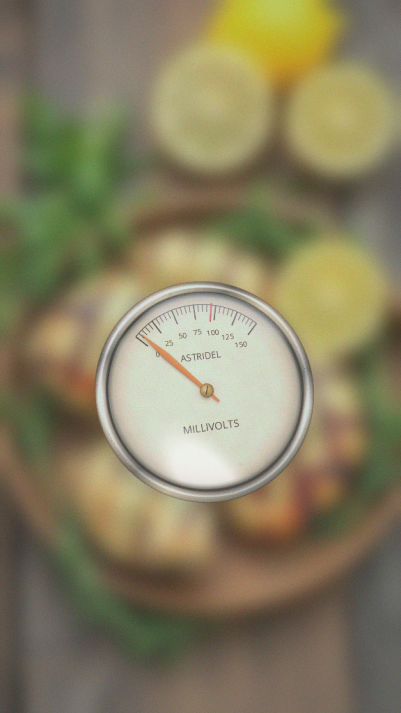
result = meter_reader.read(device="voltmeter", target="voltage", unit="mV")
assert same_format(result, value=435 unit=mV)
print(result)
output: value=5 unit=mV
